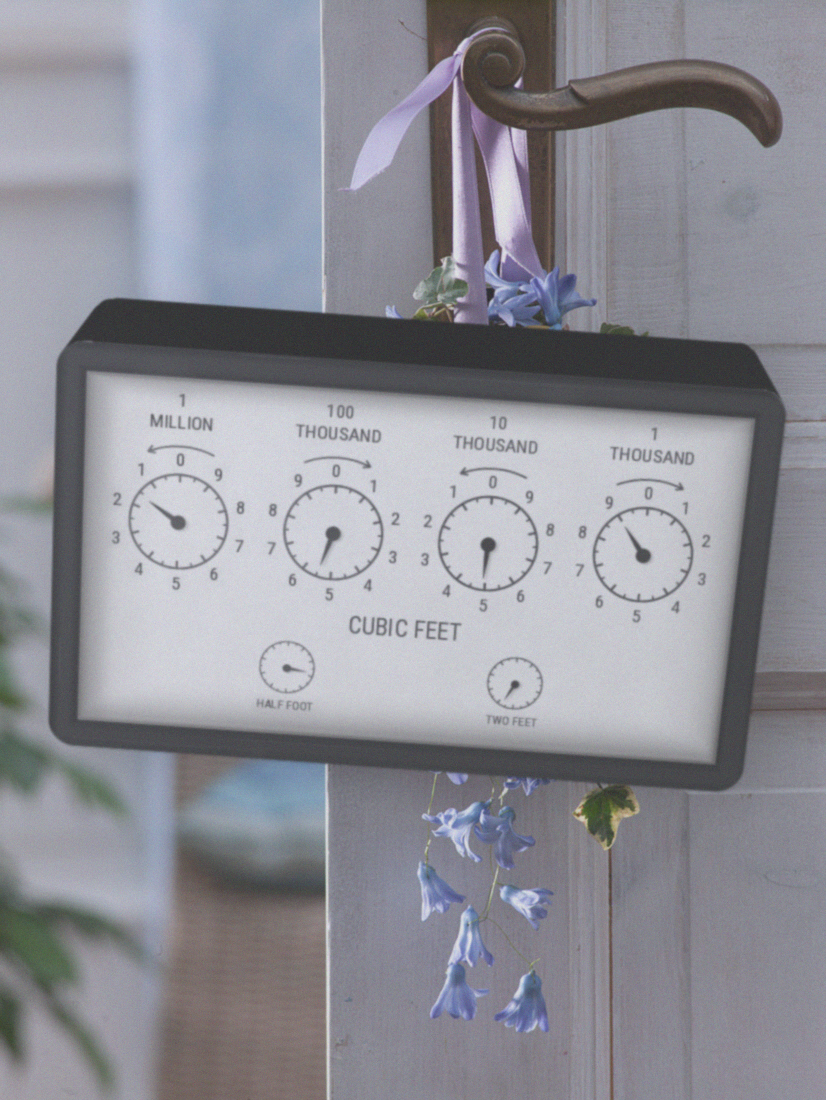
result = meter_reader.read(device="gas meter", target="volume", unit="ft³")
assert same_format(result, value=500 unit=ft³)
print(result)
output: value=154900 unit=ft³
